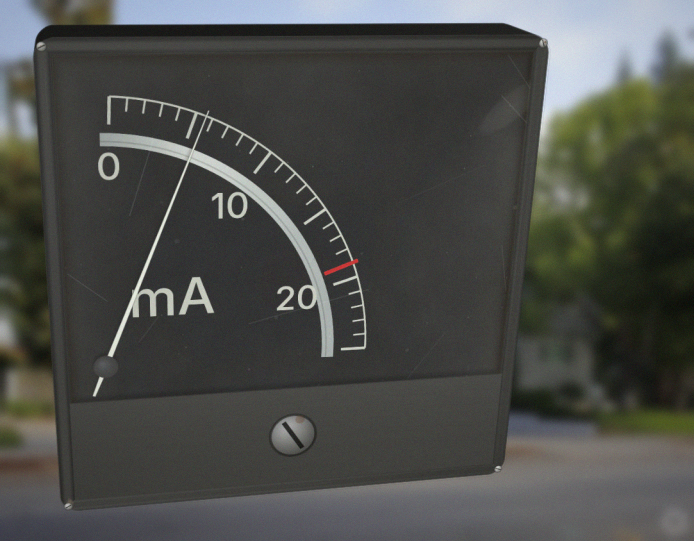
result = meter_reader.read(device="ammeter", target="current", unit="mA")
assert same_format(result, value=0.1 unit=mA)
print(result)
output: value=5.5 unit=mA
